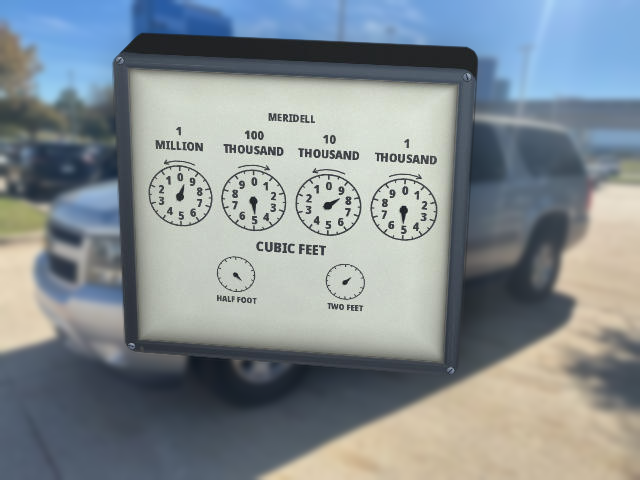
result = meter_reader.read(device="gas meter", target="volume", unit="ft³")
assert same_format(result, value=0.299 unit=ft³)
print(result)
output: value=948500 unit=ft³
